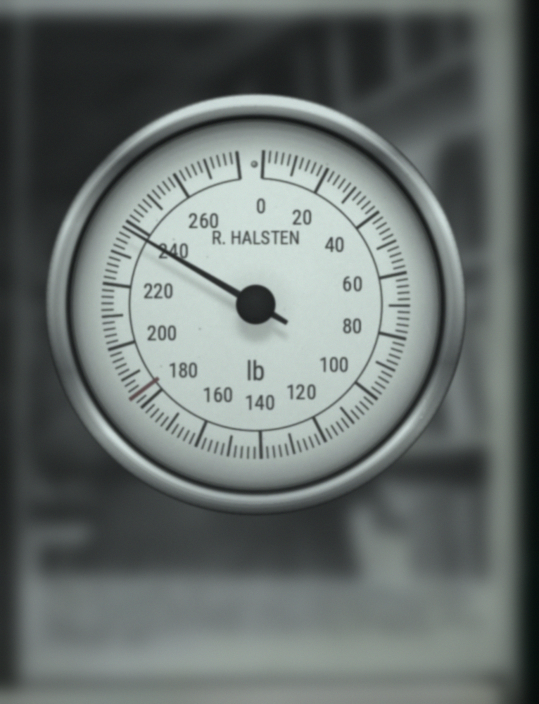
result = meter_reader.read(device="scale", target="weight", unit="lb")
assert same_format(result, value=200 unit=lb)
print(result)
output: value=238 unit=lb
